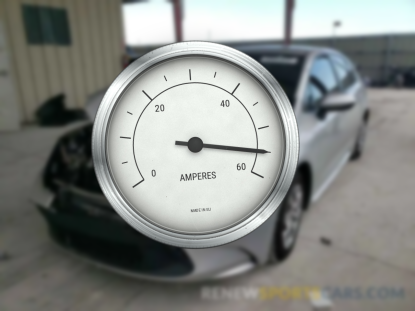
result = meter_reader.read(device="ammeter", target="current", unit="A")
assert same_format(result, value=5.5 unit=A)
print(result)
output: value=55 unit=A
